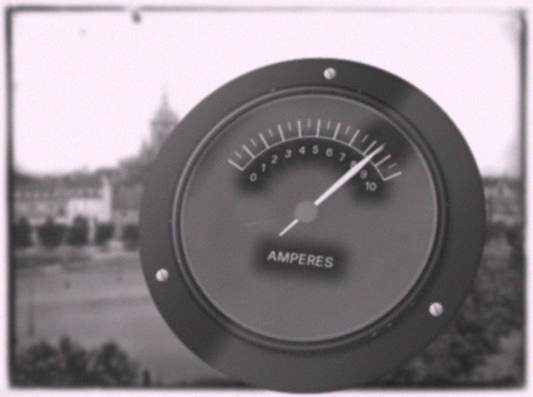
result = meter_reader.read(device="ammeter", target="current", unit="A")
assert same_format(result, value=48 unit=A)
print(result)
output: value=8.5 unit=A
